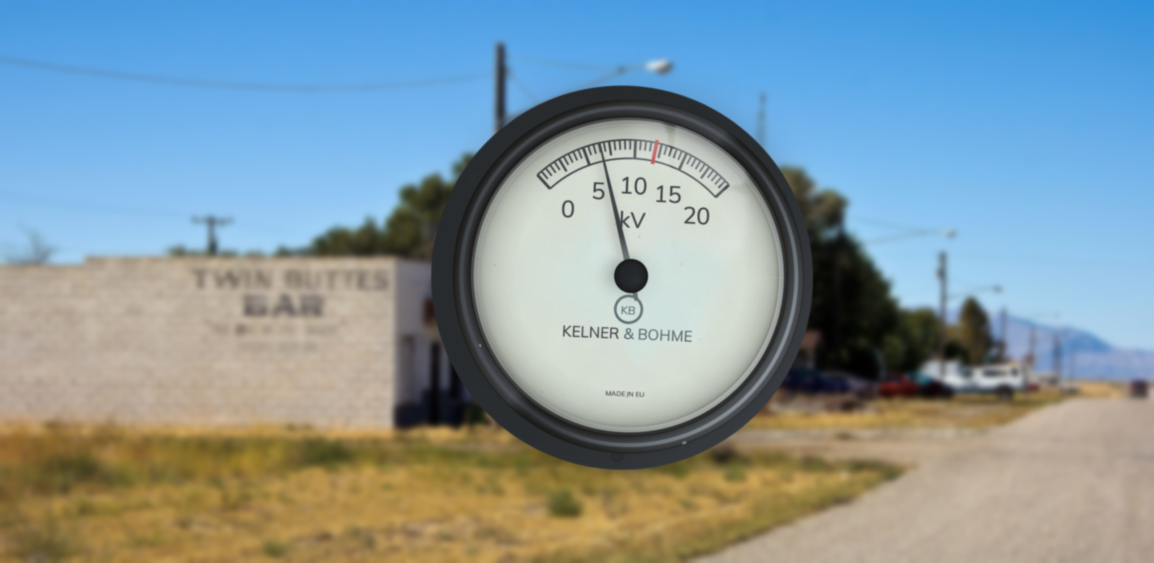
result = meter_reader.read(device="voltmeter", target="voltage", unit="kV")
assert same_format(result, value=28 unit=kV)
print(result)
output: value=6.5 unit=kV
